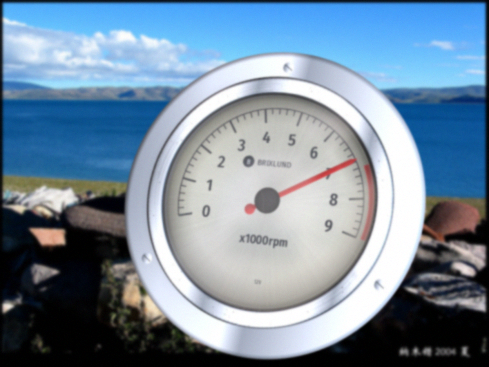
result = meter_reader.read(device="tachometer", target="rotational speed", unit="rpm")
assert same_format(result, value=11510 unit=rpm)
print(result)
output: value=7000 unit=rpm
